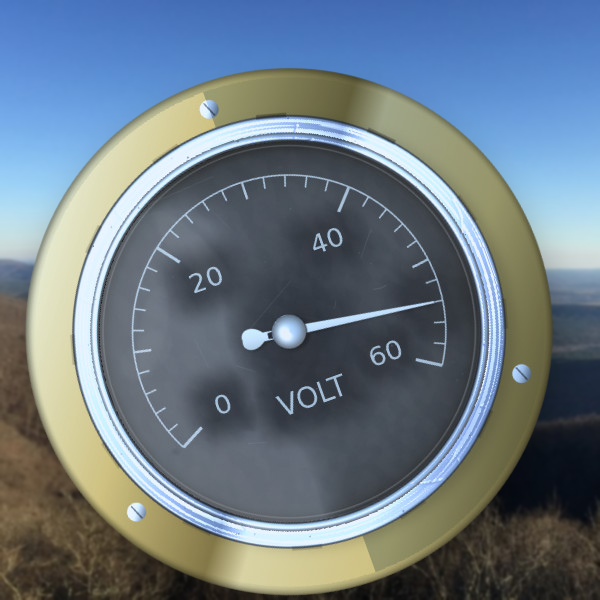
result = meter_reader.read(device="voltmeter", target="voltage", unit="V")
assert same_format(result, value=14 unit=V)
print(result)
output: value=54 unit=V
